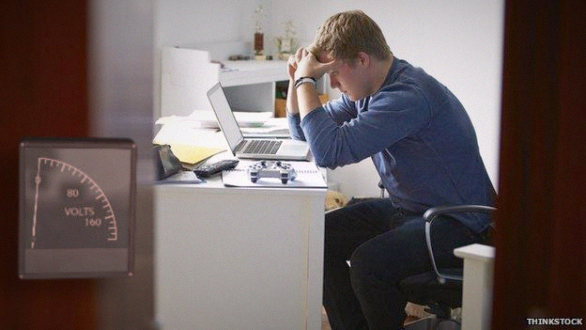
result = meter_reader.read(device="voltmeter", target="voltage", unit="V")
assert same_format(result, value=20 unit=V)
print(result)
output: value=0 unit=V
